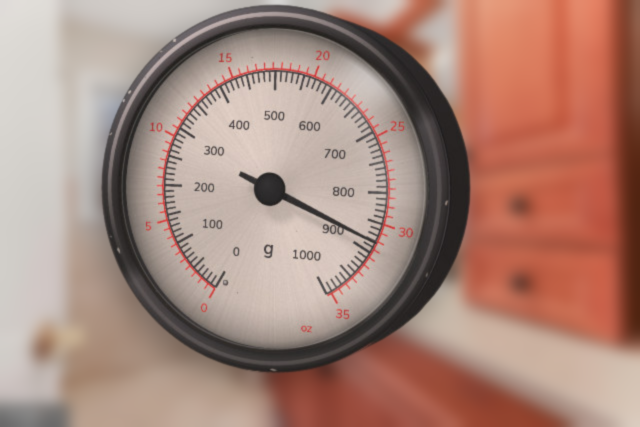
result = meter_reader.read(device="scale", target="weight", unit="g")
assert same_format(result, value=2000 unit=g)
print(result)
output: value=880 unit=g
